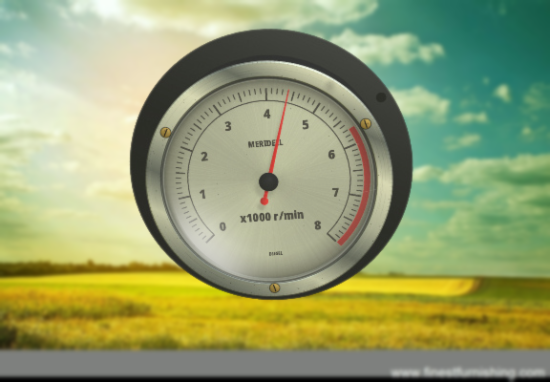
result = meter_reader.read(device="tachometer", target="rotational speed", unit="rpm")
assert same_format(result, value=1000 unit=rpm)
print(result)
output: value=4400 unit=rpm
